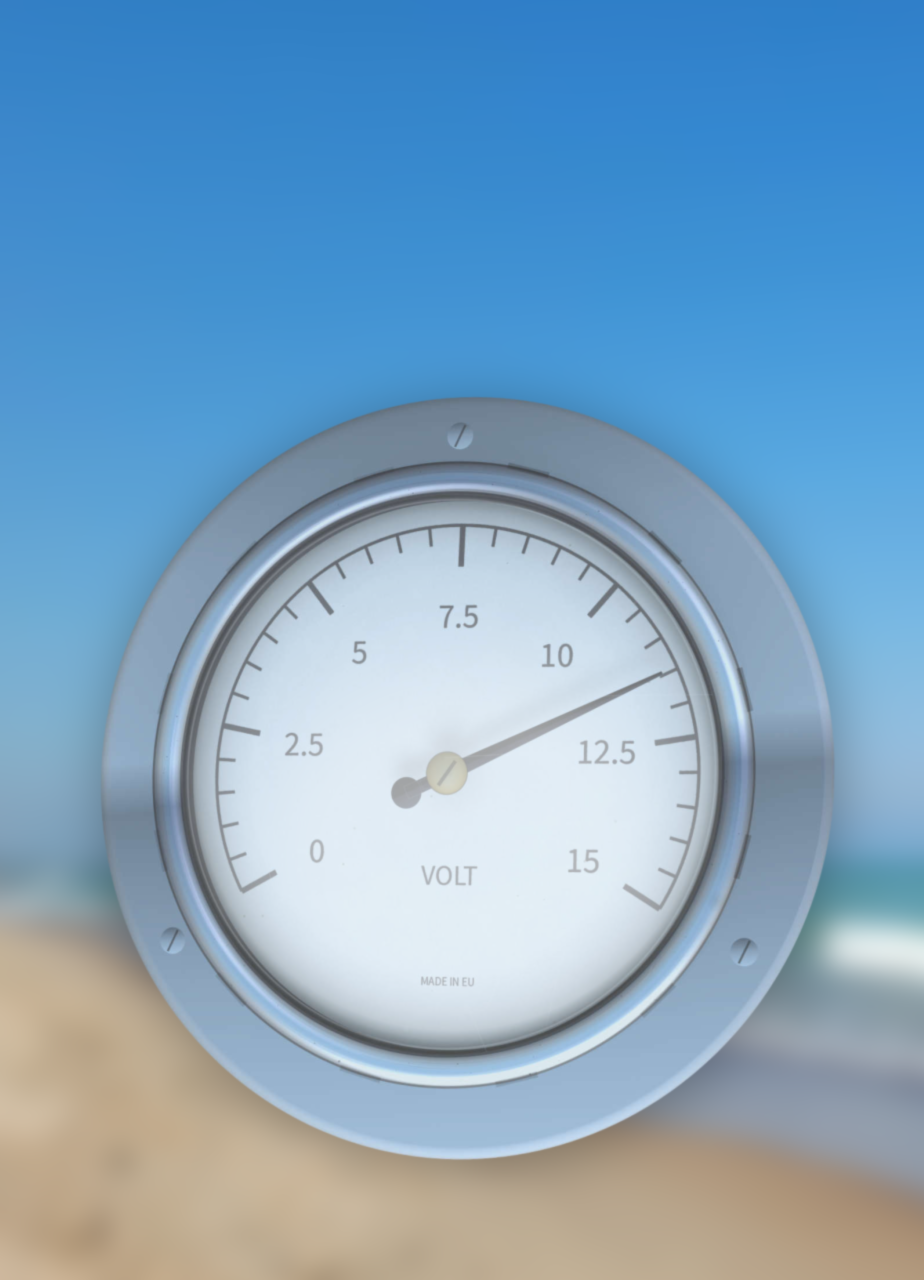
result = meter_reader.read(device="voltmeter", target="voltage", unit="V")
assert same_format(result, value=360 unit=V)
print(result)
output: value=11.5 unit=V
